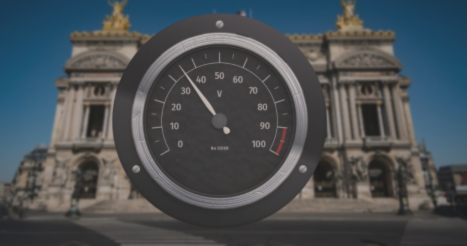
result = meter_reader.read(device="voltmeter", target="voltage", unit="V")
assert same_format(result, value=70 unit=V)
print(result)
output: value=35 unit=V
